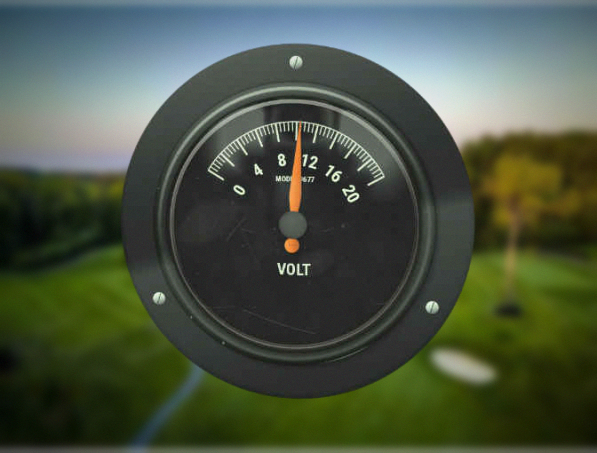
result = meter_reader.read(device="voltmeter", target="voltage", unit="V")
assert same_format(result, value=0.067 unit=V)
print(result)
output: value=10.4 unit=V
